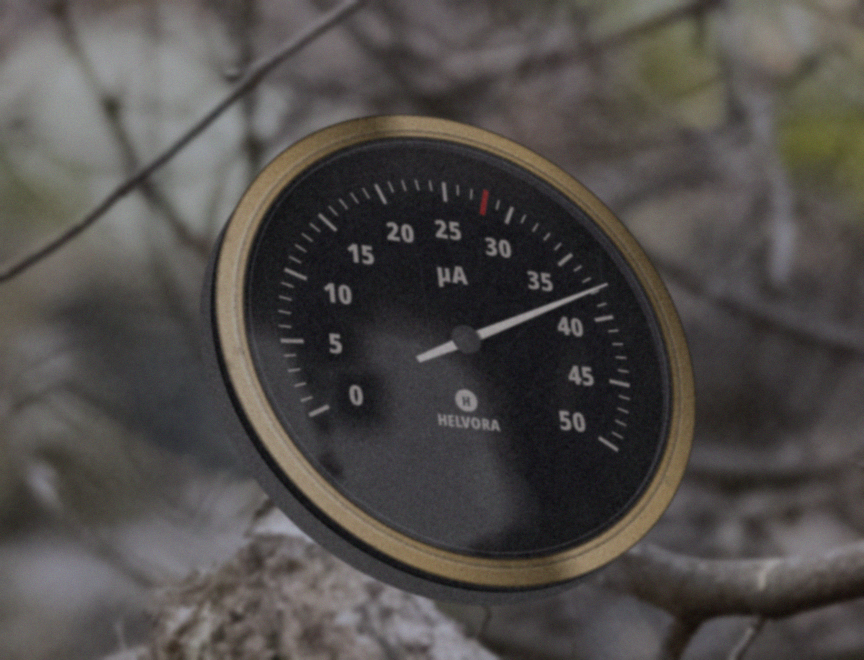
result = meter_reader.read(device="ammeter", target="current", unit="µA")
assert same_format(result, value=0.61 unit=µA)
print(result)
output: value=38 unit=µA
